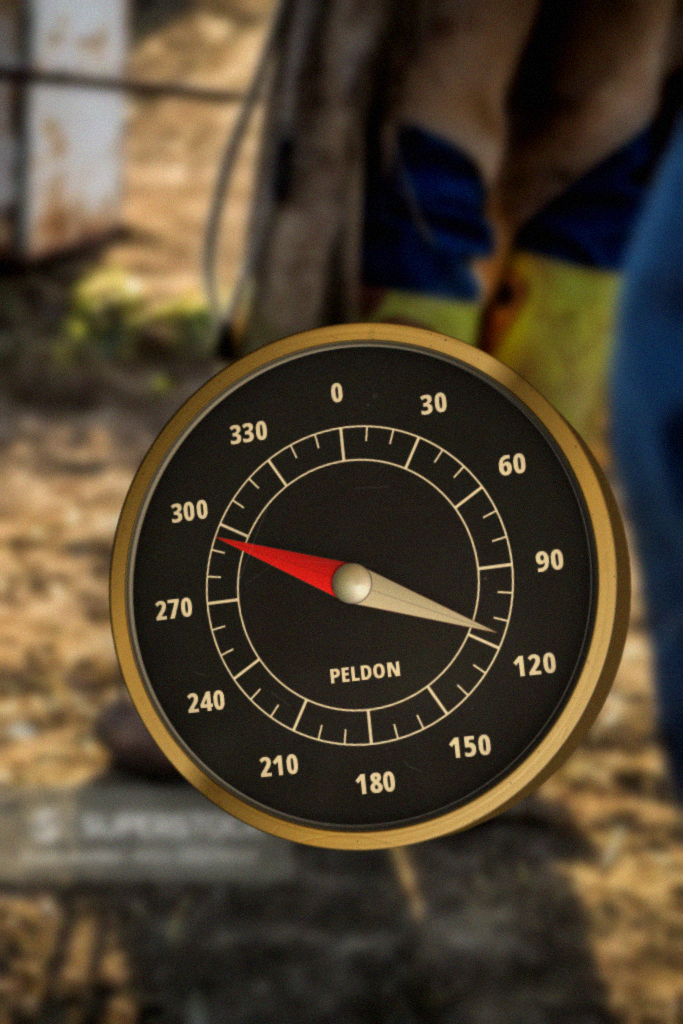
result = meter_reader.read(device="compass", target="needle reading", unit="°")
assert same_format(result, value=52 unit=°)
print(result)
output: value=295 unit=°
